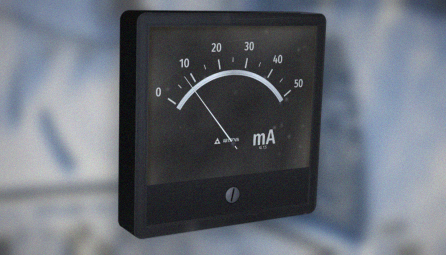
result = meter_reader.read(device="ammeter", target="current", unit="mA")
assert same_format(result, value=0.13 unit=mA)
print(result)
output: value=7.5 unit=mA
